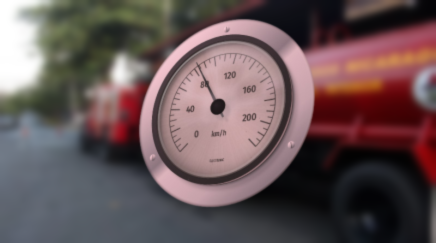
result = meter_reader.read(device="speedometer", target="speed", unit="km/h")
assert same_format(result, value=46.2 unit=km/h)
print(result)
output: value=85 unit=km/h
